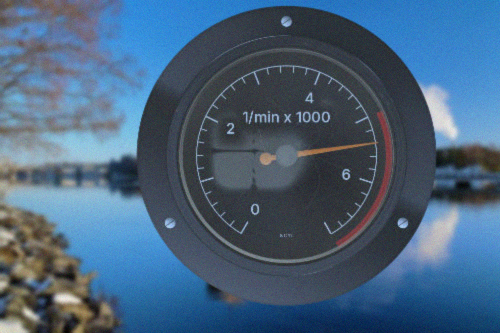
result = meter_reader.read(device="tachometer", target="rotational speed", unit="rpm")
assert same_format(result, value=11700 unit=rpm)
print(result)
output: value=5400 unit=rpm
